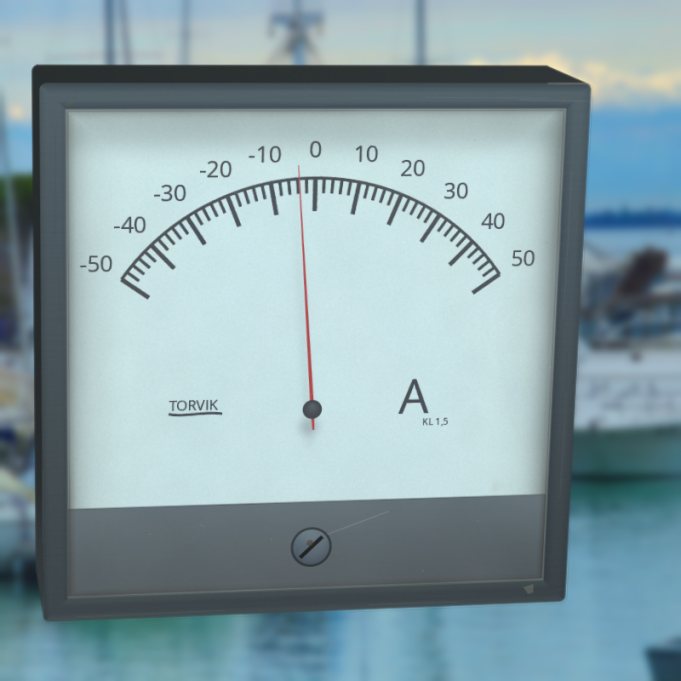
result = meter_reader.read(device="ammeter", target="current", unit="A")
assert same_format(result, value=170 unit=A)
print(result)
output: value=-4 unit=A
